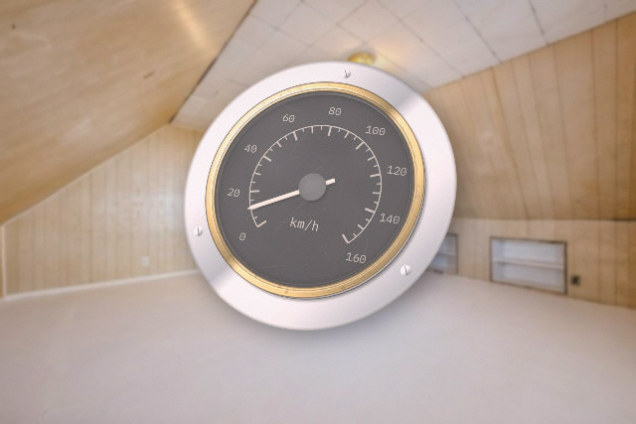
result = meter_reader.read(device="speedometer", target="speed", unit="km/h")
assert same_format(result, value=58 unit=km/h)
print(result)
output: value=10 unit=km/h
